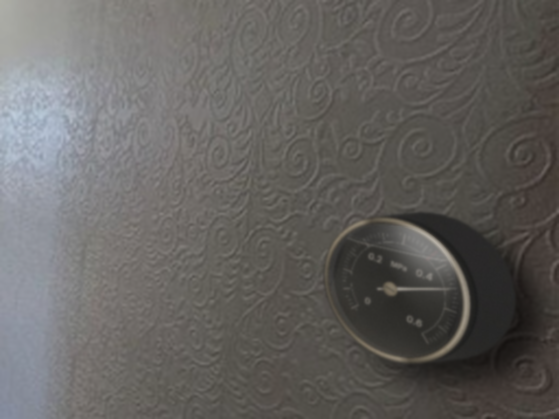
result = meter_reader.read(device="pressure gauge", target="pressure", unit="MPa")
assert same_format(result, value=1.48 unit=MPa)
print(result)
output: value=0.45 unit=MPa
